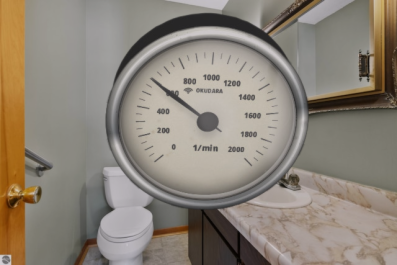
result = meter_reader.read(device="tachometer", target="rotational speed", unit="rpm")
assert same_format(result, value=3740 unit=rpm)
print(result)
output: value=600 unit=rpm
